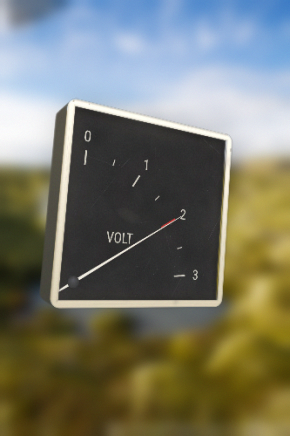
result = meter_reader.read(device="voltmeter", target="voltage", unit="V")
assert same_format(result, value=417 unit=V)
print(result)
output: value=2 unit=V
